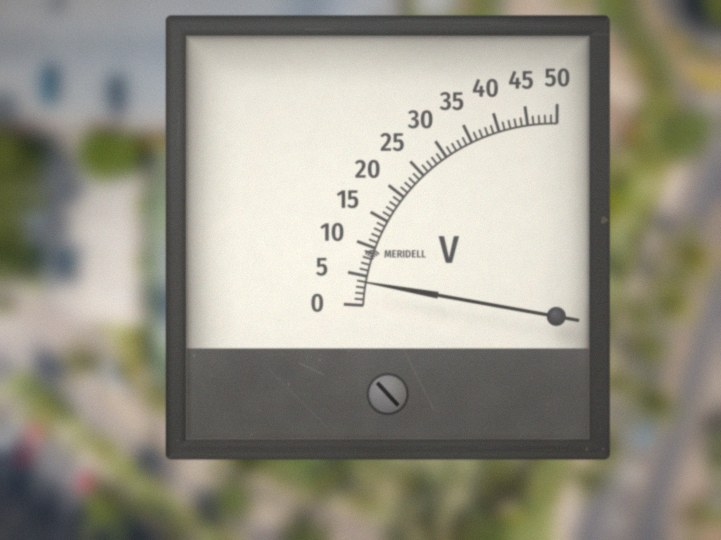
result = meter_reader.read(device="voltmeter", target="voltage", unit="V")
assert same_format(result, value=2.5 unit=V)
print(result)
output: value=4 unit=V
